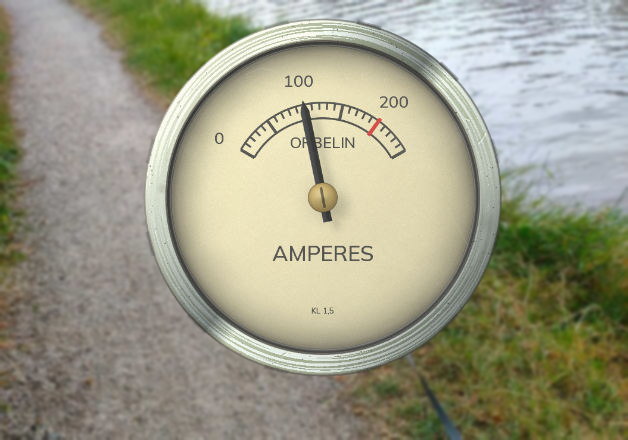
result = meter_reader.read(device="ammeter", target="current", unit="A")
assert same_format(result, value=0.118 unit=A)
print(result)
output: value=100 unit=A
